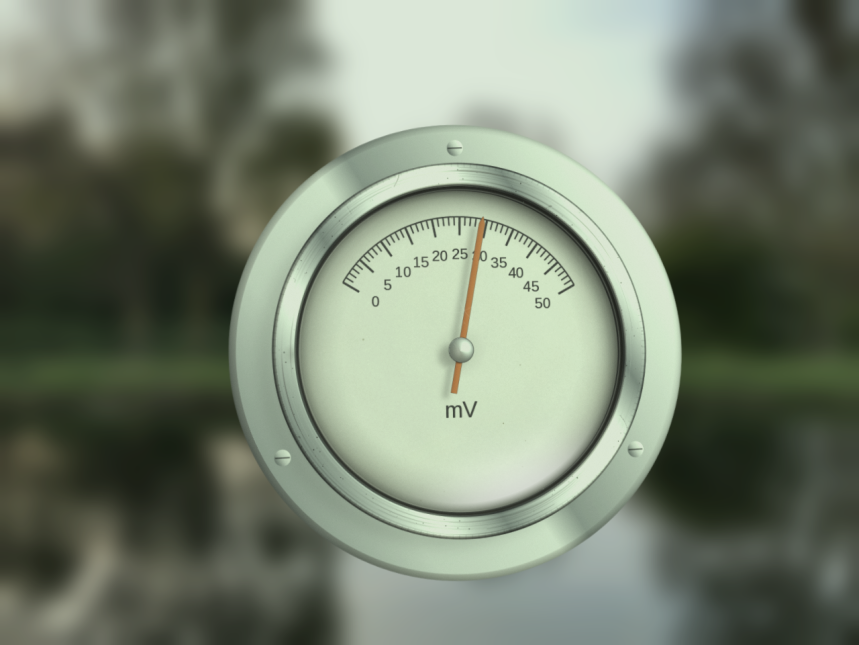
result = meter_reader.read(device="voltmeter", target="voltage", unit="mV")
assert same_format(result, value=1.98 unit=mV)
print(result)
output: value=29 unit=mV
